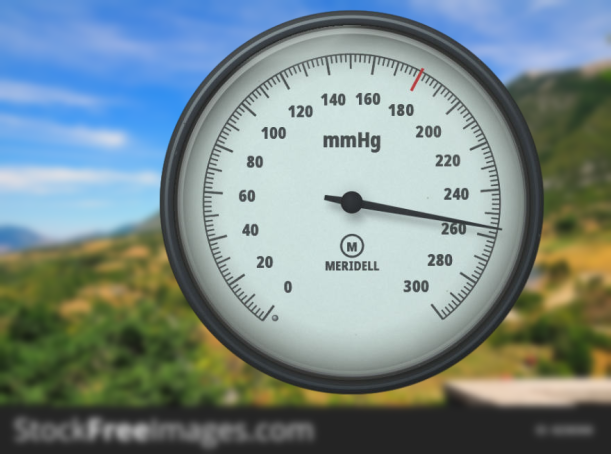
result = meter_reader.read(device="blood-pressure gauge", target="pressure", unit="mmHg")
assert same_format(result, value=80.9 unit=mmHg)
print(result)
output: value=256 unit=mmHg
